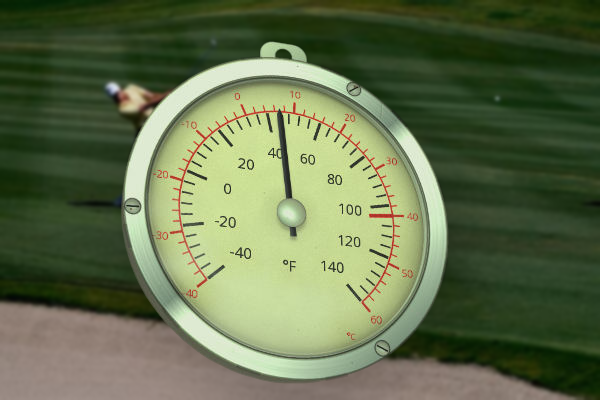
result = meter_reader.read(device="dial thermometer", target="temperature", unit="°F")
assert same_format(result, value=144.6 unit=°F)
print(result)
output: value=44 unit=°F
